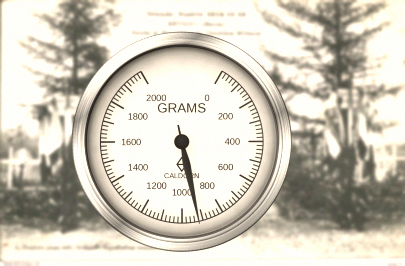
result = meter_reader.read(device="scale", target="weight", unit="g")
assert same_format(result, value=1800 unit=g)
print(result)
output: value=920 unit=g
